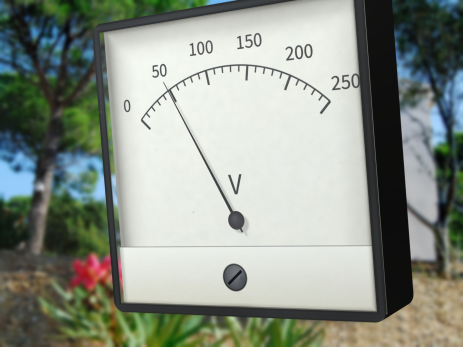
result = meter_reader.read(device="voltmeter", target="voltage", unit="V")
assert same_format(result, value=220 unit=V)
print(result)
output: value=50 unit=V
